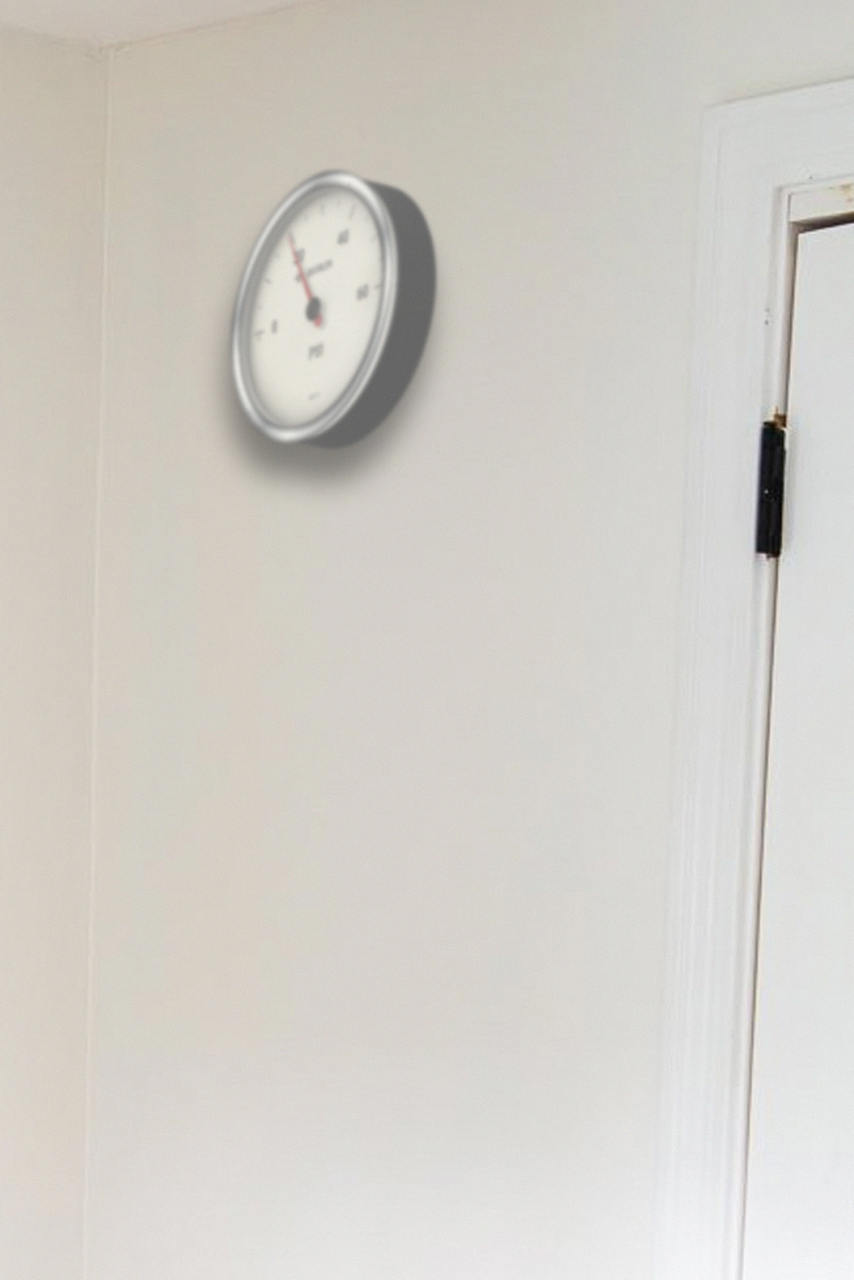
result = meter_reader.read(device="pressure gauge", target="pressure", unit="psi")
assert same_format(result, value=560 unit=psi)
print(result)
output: value=20 unit=psi
